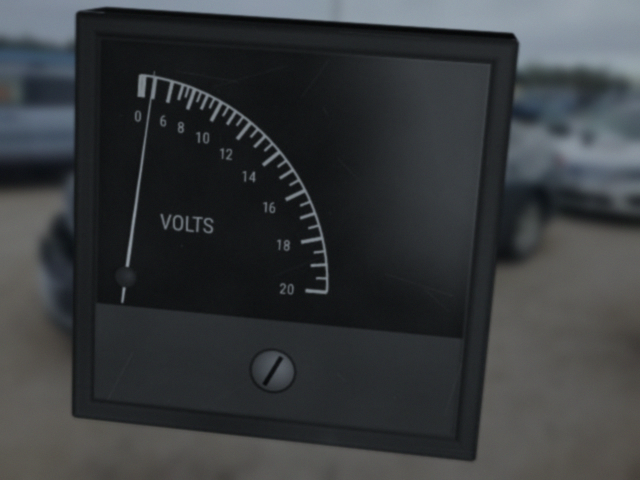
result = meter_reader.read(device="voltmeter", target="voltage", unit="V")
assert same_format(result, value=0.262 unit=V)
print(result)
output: value=4 unit=V
